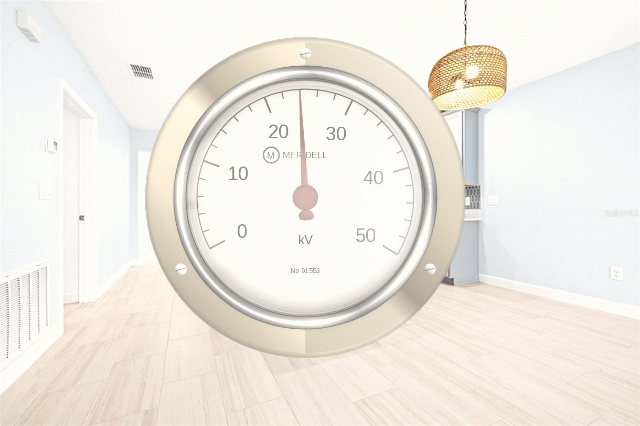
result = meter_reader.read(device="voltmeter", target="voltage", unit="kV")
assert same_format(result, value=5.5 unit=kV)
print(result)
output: value=24 unit=kV
